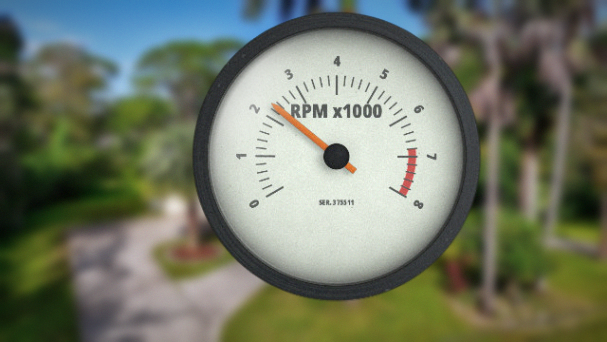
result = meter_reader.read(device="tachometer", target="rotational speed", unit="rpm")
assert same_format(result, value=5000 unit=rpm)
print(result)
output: value=2300 unit=rpm
